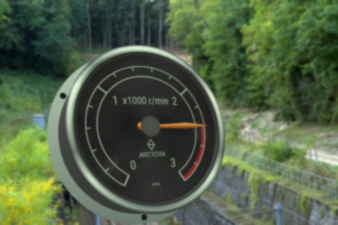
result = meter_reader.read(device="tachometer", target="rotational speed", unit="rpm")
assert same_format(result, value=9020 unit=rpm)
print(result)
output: value=2400 unit=rpm
